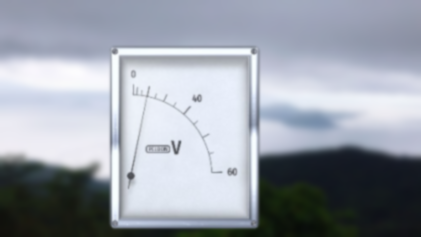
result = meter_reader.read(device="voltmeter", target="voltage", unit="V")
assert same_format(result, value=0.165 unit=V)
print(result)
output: value=20 unit=V
